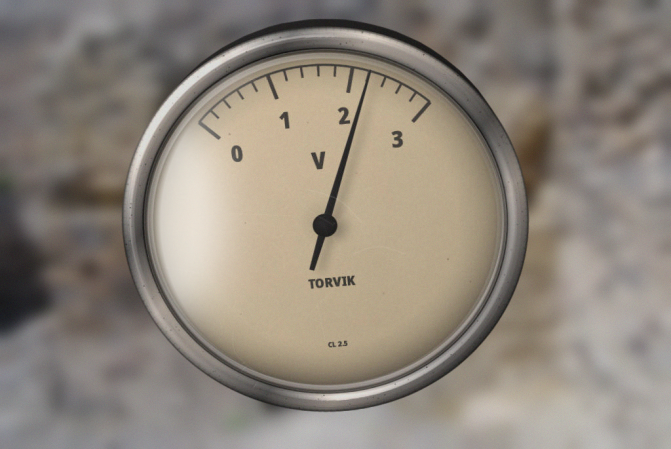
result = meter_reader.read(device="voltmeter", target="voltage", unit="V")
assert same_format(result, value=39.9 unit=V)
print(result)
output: value=2.2 unit=V
